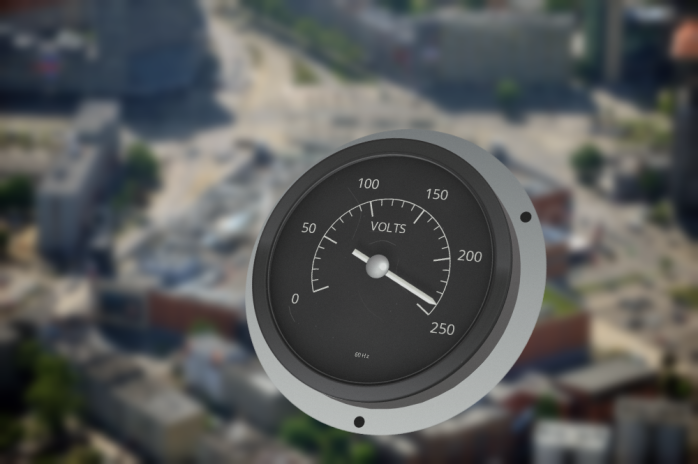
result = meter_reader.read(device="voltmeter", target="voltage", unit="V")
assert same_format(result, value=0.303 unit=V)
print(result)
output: value=240 unit=V
